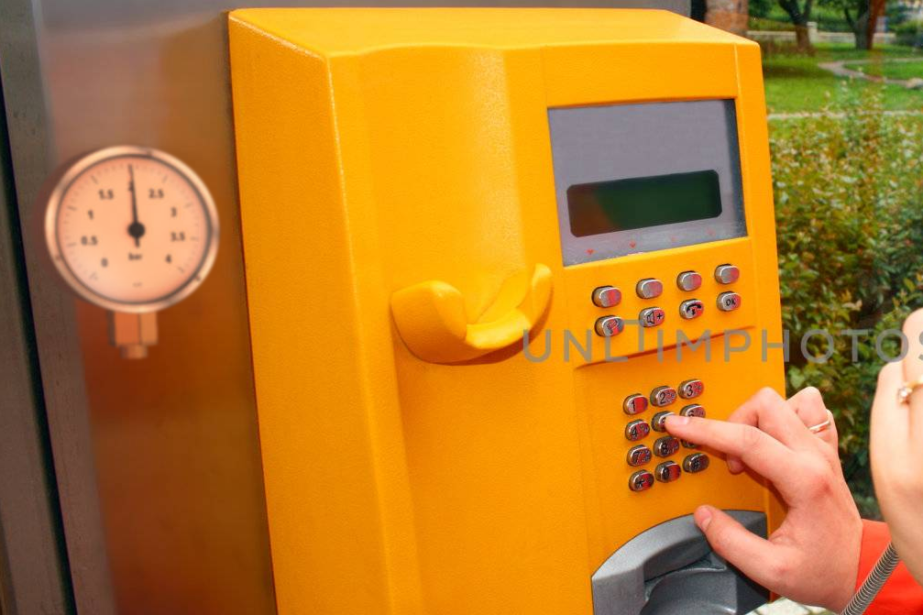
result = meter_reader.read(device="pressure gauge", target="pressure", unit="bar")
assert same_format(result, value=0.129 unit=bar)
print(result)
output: value=2 unit=bar
